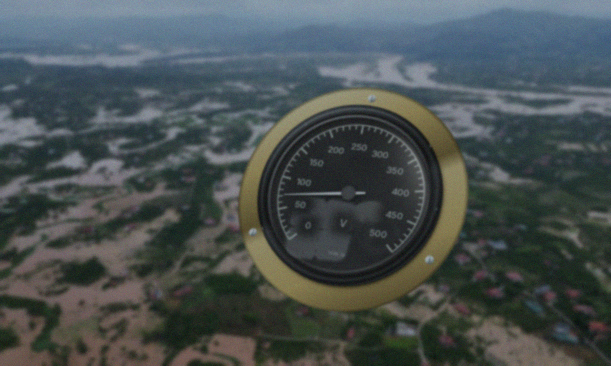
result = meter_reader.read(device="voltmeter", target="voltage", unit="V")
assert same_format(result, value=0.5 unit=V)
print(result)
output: value=70 unit=V
